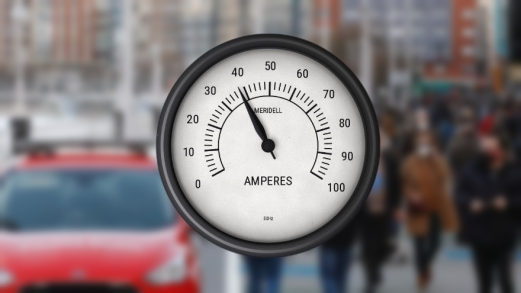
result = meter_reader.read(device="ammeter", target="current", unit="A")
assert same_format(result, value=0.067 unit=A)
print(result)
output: value=38 unit=A
